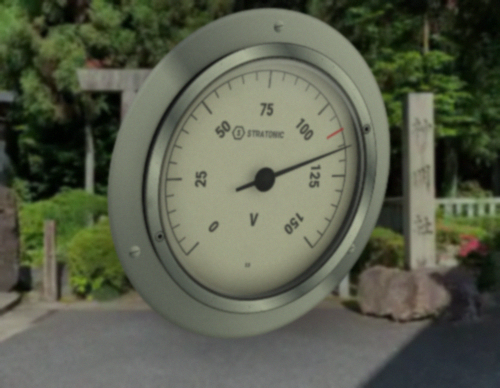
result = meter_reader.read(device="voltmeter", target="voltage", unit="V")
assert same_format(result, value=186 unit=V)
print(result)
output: value=115 unit=V
